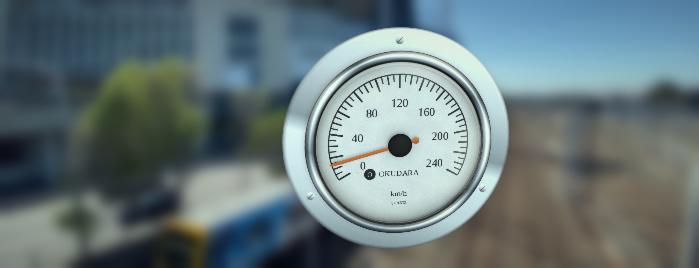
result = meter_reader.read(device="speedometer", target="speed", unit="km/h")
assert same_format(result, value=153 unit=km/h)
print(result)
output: value=15 unit=km/h
